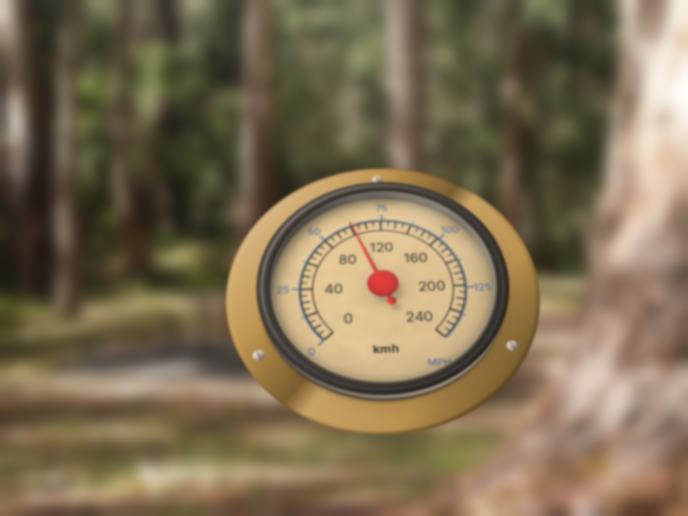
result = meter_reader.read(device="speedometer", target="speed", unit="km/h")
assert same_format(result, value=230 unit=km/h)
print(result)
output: value=100 unit=km/h
